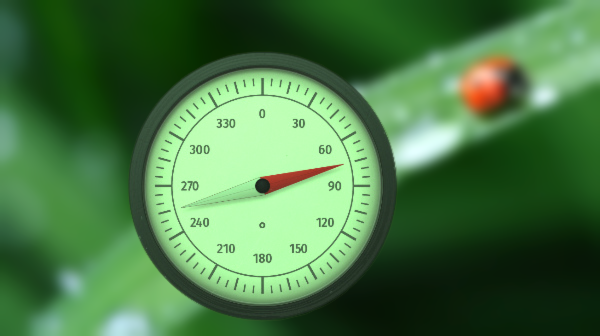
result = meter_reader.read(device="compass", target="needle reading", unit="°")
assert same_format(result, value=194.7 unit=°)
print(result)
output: value=75 unit=°
